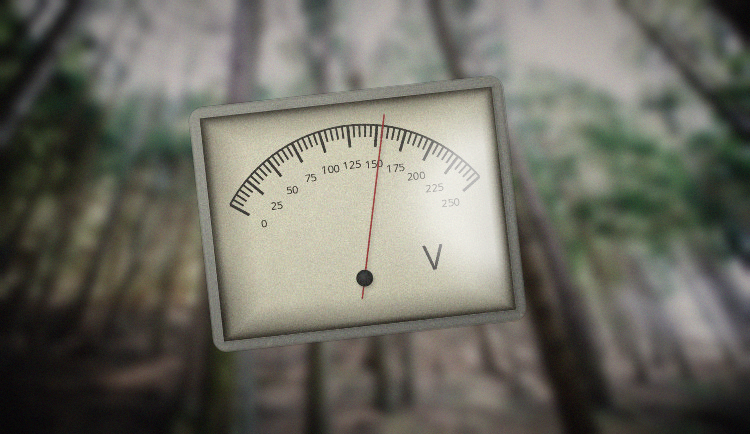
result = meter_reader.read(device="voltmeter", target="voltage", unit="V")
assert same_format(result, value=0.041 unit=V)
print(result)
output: value=155 unit=V
